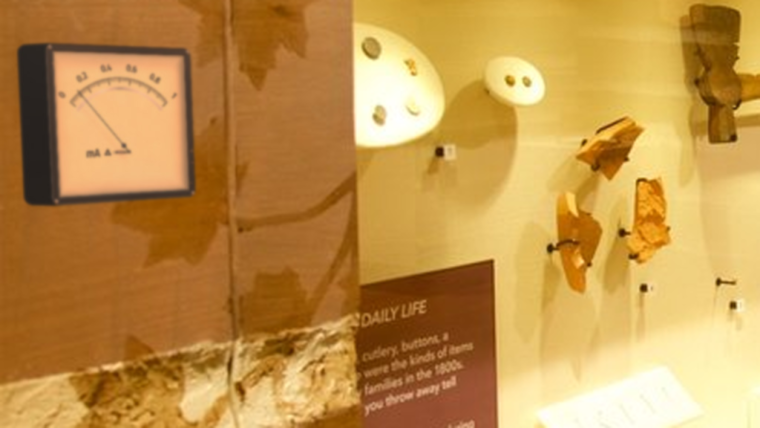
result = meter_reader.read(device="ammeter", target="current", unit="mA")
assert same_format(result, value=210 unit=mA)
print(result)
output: value=0.1 unit=mA
